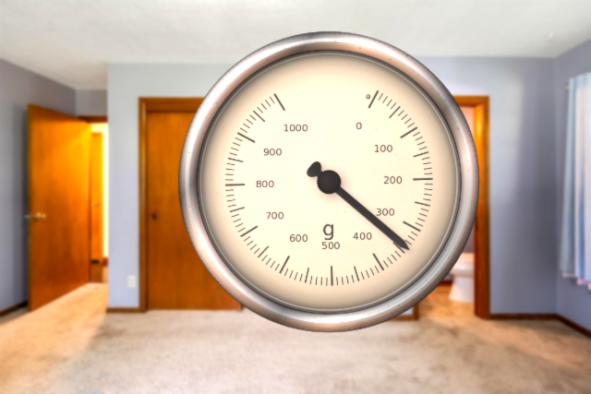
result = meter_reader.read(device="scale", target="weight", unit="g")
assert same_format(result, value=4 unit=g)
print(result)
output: value=340 unit=g
